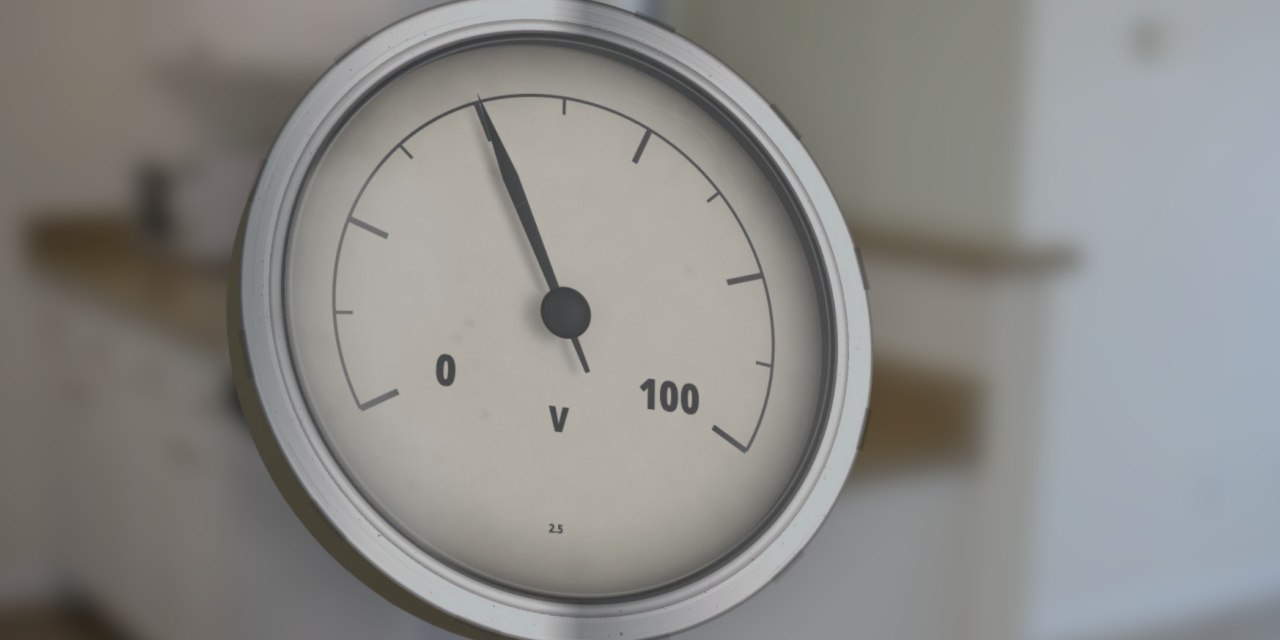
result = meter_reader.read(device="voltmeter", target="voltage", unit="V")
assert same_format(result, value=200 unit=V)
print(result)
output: value=40 unit=V
